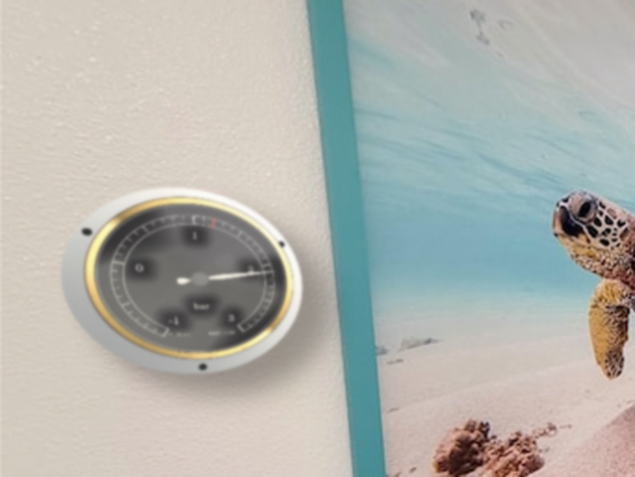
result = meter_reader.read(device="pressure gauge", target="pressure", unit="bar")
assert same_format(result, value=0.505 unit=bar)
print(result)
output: value=2.1 unit=bar
